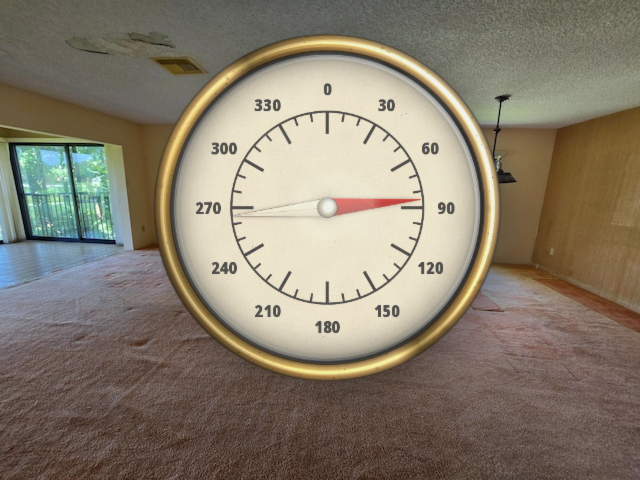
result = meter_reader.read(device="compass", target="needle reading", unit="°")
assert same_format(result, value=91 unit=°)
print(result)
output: value=85 unit=°
